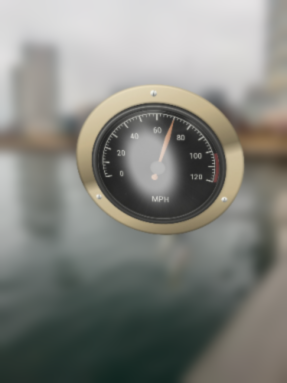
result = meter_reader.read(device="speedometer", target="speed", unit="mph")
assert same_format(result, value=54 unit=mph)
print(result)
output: value=70 unit=mph
